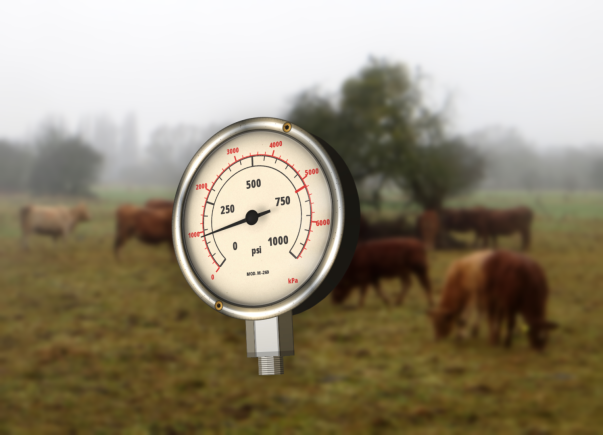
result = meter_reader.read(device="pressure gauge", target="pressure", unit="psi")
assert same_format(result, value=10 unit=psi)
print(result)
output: value=125 unit=psi
